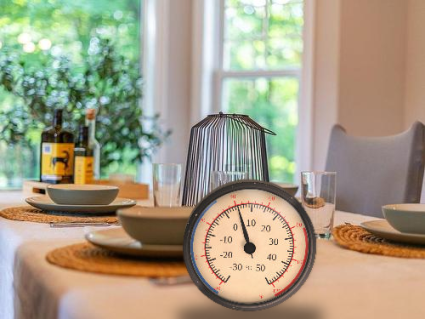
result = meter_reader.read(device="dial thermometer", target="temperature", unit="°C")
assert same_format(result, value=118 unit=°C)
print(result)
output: value=5 unit=°C
